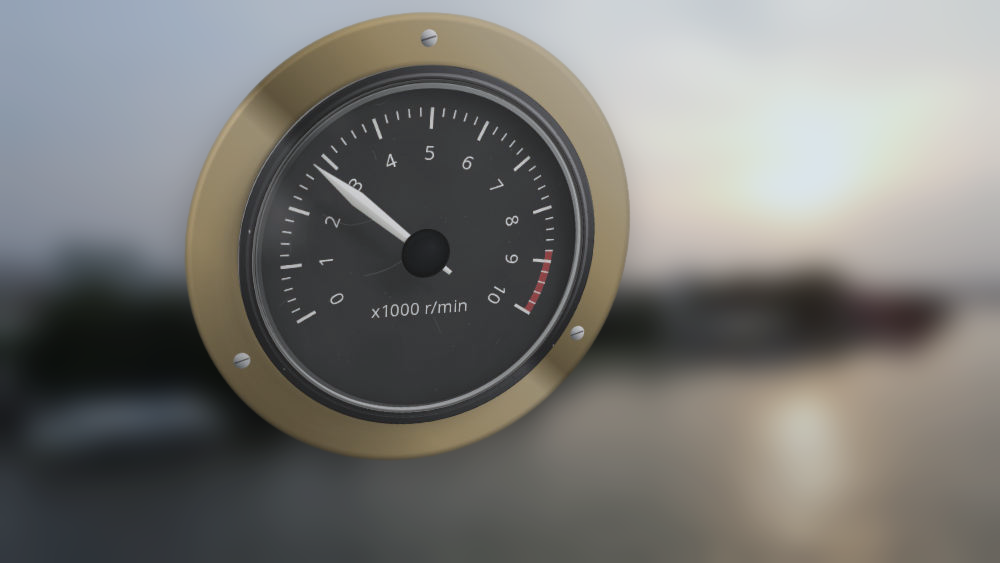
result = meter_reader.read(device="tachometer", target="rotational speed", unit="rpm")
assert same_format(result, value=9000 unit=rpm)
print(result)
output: value=2800 unit=rpm
